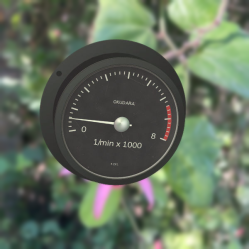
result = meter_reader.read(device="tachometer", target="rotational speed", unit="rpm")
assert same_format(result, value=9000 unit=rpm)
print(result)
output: value=600 unit=rpm
